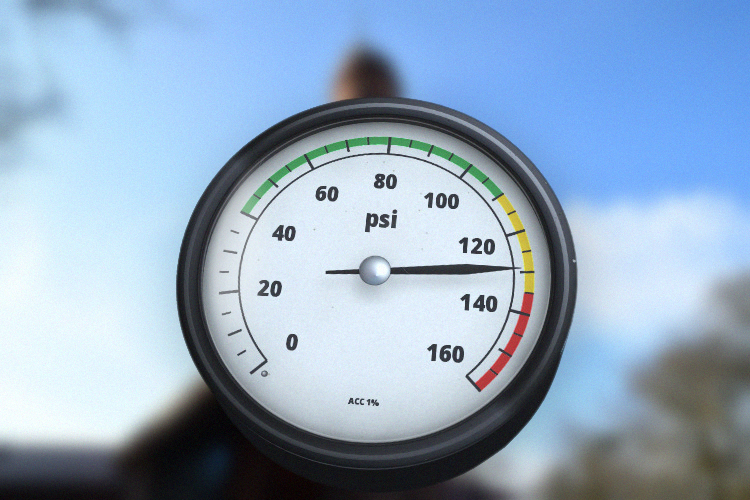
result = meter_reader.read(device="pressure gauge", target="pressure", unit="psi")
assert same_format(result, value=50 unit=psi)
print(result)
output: value=130 unit=psi
